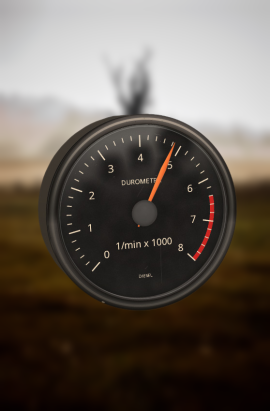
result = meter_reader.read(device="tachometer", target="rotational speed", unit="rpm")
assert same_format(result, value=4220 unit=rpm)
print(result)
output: value=4800 unit=rpm
